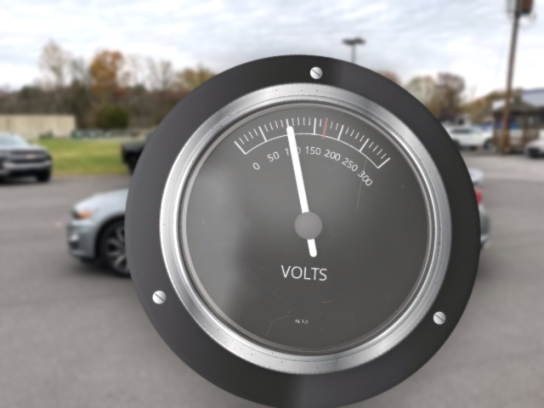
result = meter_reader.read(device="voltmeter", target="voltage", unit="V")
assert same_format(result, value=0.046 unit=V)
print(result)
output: value=100 unit=V
